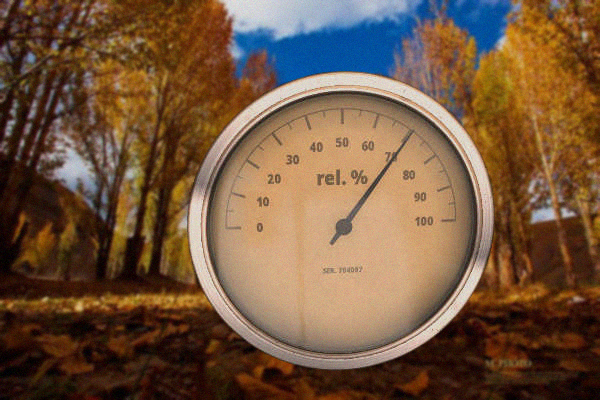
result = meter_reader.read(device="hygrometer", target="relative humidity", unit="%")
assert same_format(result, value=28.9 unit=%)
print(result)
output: value=70 unit=%
